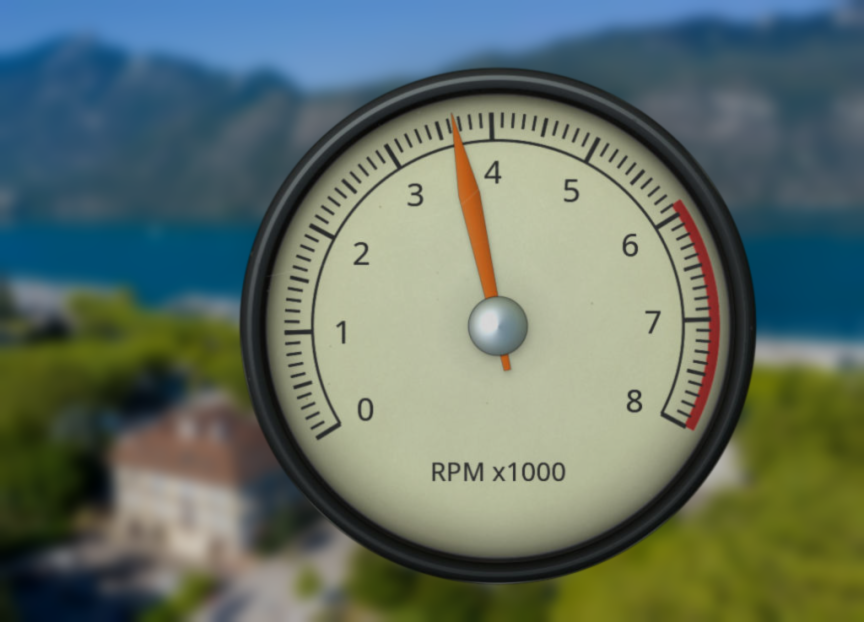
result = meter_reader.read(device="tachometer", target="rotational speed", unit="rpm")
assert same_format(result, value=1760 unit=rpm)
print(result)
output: value=3650 unit=rpm
